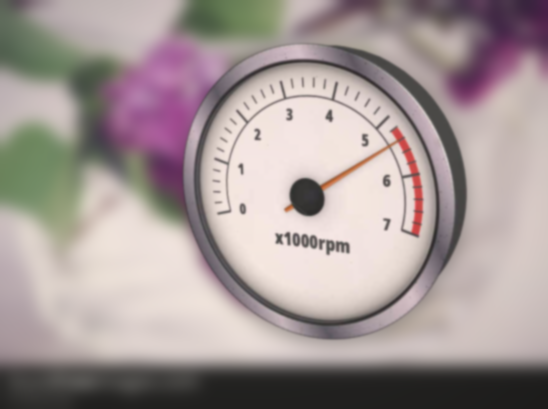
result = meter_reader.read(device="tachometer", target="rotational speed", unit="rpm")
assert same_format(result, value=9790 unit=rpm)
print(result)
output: value=5400 unit=rpm
